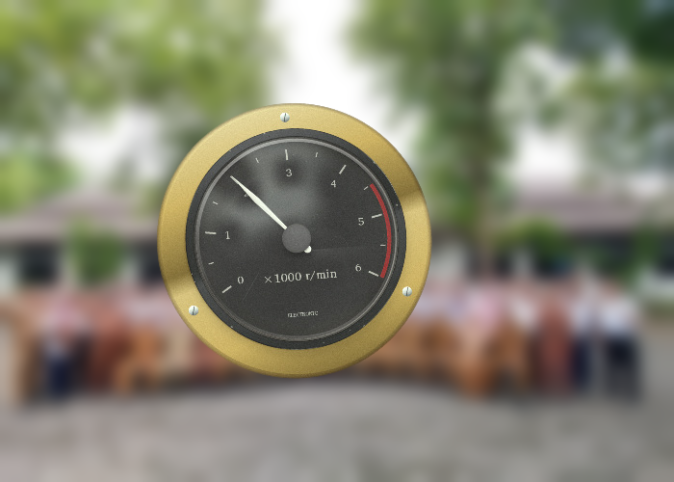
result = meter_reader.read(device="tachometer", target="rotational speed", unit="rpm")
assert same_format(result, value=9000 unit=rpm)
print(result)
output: value=2000 unit=rpm
